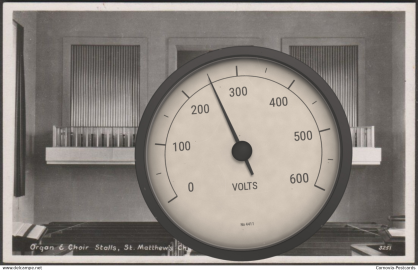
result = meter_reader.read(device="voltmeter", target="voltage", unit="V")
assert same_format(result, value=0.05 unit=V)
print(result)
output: value=250 unit=V
